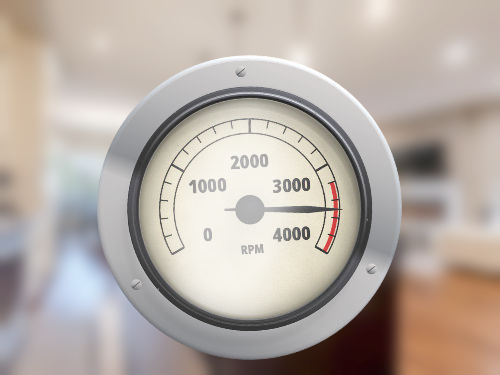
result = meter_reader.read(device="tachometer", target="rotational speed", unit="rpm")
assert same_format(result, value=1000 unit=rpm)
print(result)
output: value=3500 unit=rpm
